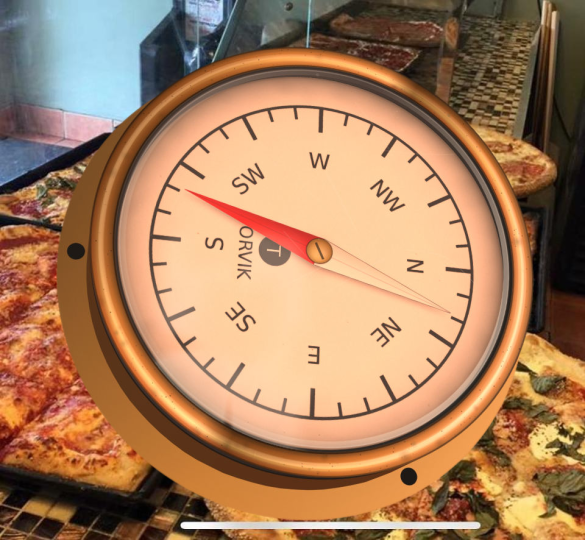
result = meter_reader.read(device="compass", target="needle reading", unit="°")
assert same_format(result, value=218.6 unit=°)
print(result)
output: value=200 unit=°
